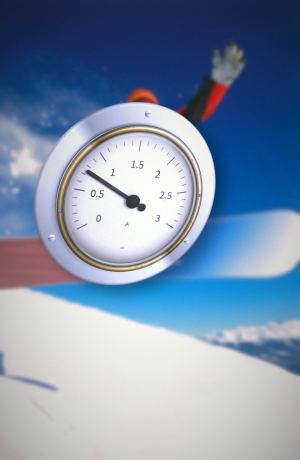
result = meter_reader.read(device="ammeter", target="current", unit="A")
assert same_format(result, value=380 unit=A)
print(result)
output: value=0.75 unit=A
